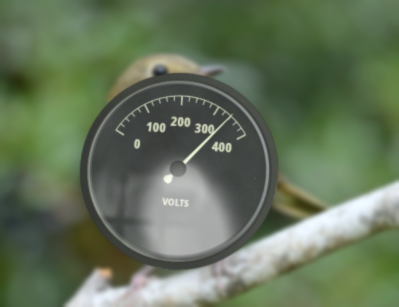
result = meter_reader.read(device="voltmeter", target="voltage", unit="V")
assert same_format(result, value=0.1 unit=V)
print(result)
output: value=340 unit=V
